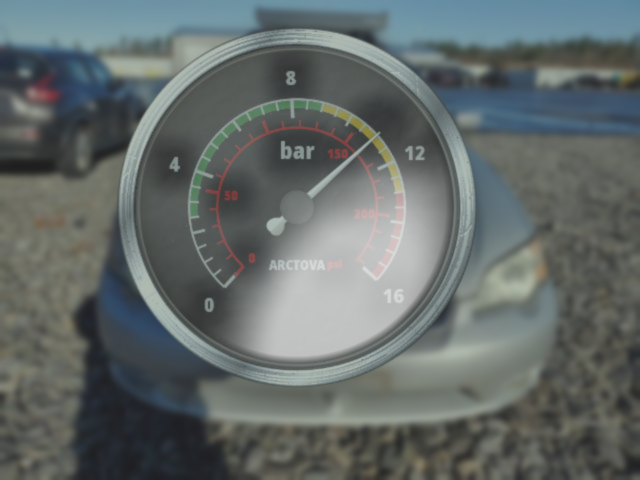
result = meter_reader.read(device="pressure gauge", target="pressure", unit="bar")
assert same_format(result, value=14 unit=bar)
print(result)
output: value=11 unit=bar
